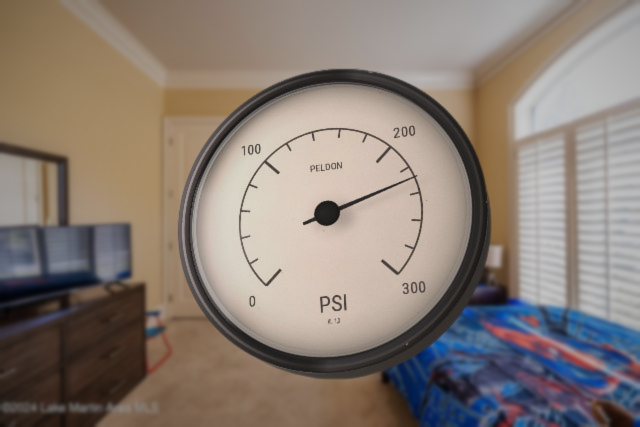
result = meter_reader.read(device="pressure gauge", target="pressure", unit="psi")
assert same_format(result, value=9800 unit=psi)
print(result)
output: value=230 unit=psi
